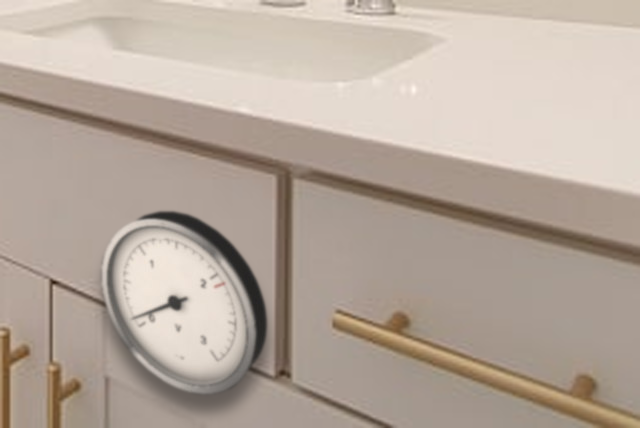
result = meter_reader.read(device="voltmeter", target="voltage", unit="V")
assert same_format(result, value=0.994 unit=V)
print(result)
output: value=0.1 unit=V
